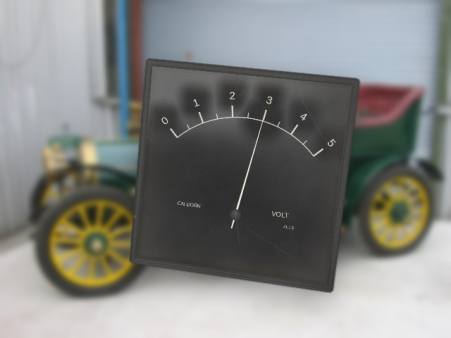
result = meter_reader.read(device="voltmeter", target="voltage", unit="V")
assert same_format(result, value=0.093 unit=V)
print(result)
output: value=3 unit=V
